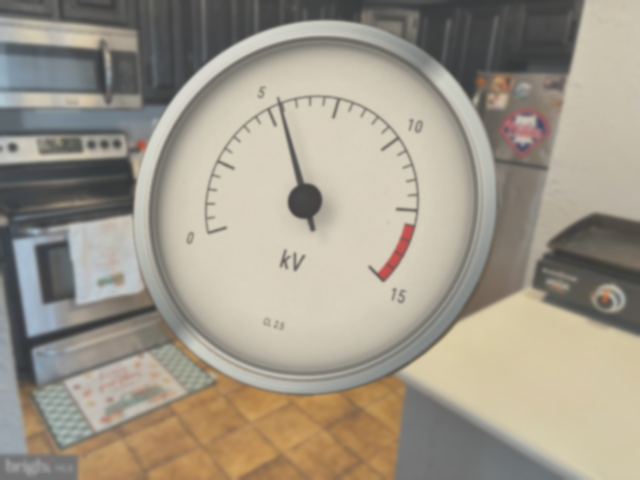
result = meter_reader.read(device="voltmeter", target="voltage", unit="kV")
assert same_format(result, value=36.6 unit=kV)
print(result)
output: value=5.5 unit=kV
